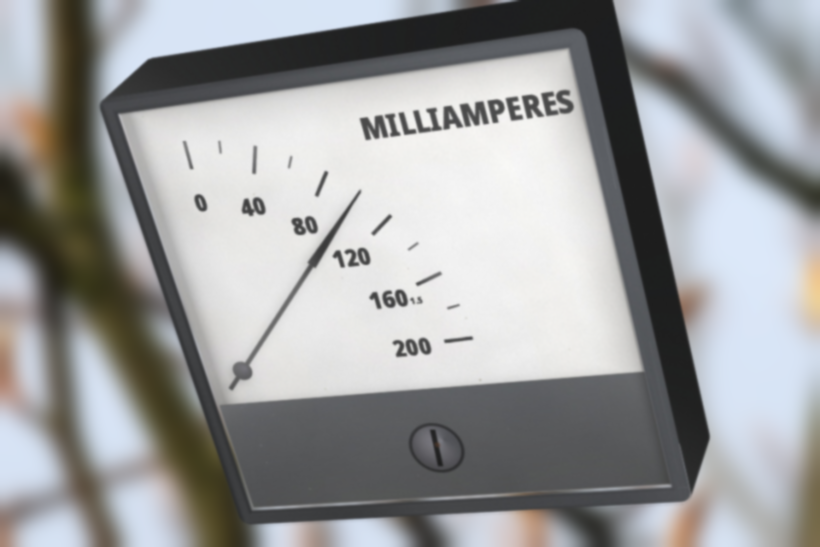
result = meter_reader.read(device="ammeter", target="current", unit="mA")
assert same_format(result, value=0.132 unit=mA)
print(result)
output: value=100 unit=mA
